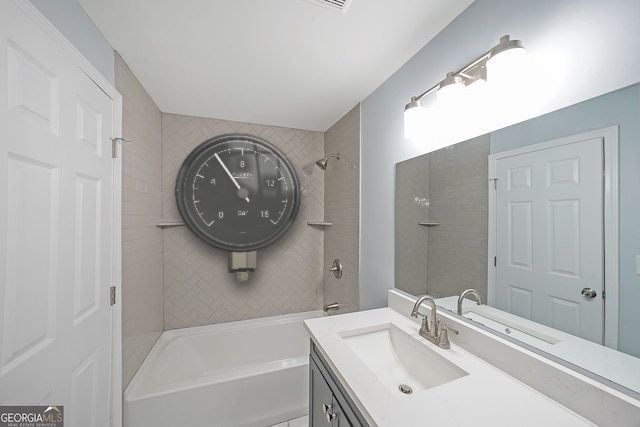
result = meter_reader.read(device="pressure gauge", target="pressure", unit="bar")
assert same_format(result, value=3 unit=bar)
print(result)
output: value=6 unit=bar
